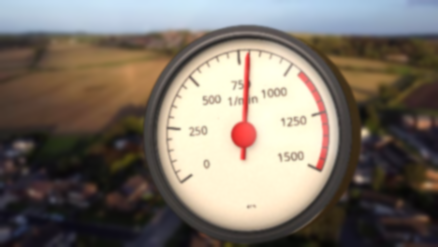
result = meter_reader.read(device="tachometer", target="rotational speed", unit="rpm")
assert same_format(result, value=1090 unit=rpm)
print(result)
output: value=800 unit=rpm
